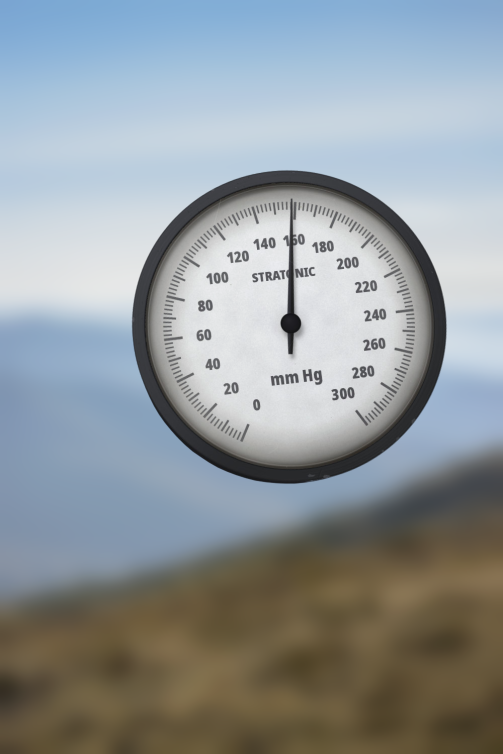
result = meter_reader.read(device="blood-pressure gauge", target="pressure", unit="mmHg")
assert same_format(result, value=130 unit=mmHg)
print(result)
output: value=158 unit=mmHg
